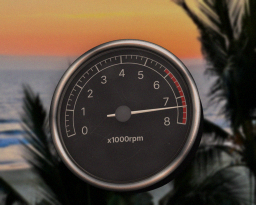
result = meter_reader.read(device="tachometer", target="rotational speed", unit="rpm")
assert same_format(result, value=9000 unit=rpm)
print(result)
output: value=7400 unit=rpm
